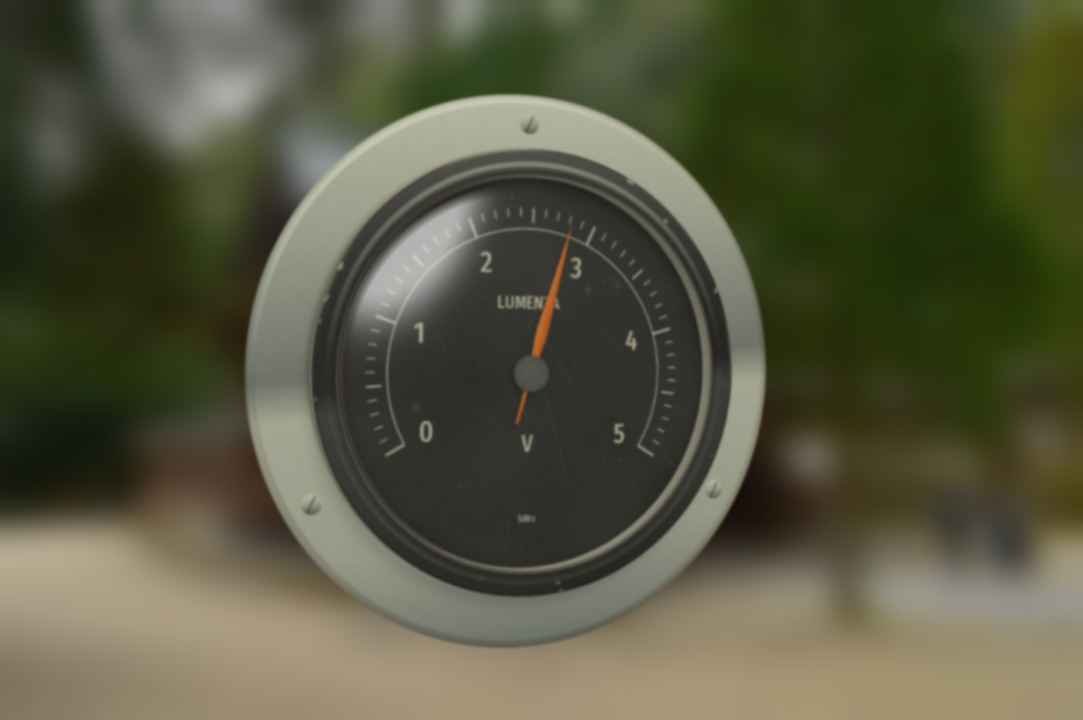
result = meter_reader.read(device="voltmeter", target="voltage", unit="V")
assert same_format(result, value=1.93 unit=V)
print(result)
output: value=2.8 unit=V
